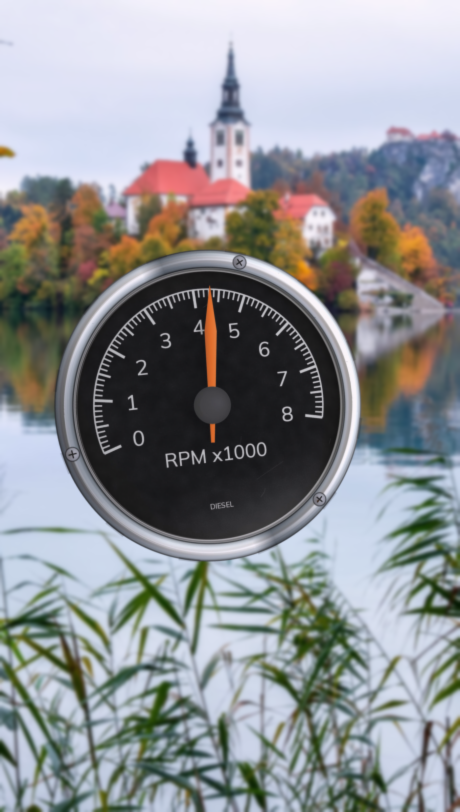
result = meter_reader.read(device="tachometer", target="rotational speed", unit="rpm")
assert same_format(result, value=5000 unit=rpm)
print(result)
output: value=4300 unit=rpm
